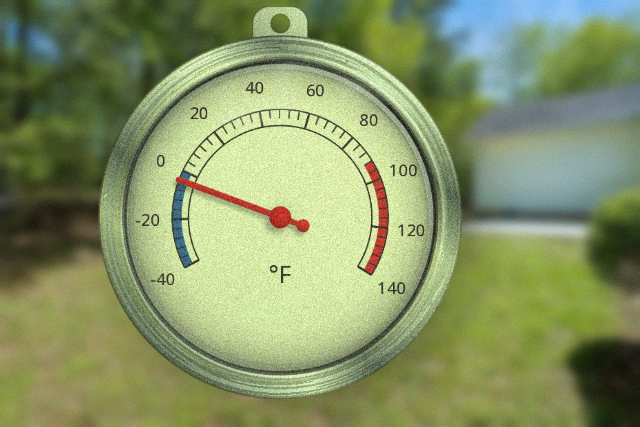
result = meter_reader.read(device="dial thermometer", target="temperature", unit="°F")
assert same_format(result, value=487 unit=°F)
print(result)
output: value=-4 unit=°F
